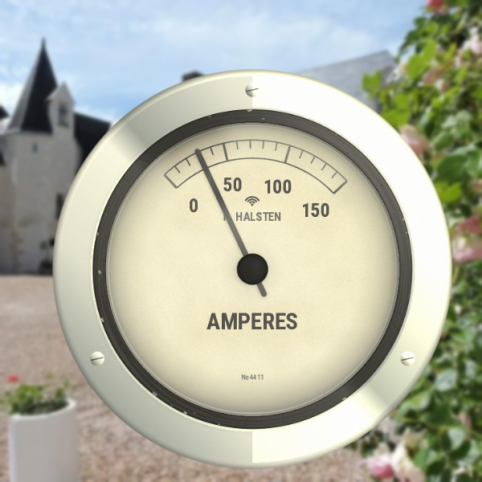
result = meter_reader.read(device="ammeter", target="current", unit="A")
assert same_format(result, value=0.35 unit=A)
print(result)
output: value=30 unit=A
